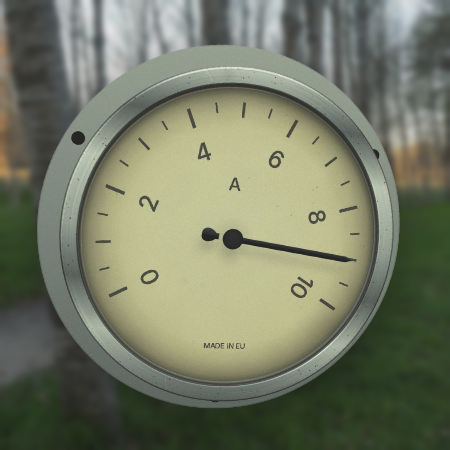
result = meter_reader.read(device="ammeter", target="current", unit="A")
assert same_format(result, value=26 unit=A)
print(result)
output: value=9 unit=A
